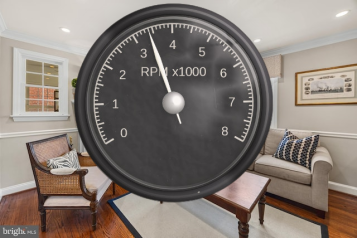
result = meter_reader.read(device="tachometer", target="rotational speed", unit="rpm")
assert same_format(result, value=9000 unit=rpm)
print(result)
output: value=3400 unit=rpm
